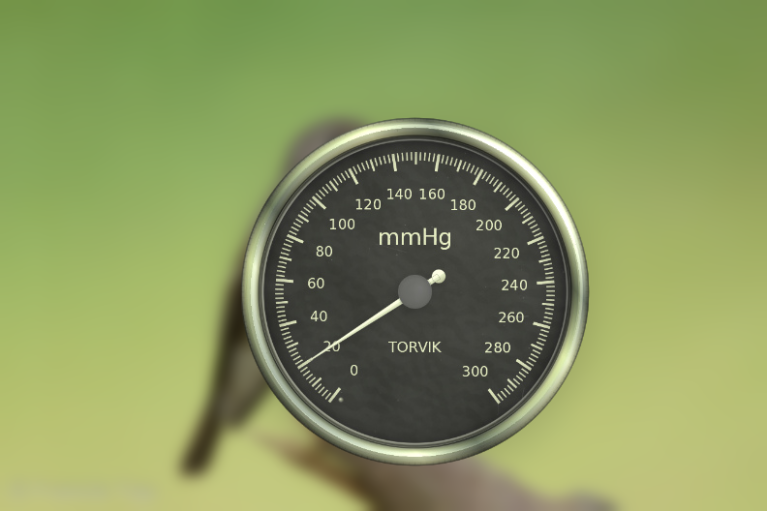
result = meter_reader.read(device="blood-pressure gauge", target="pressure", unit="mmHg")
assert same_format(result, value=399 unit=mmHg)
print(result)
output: value=20 unit=mmHg
